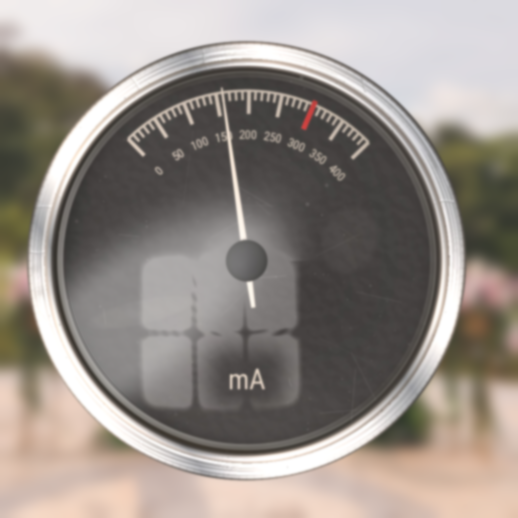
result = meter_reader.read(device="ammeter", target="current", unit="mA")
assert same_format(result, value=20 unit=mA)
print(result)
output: value=160 unit=mA
